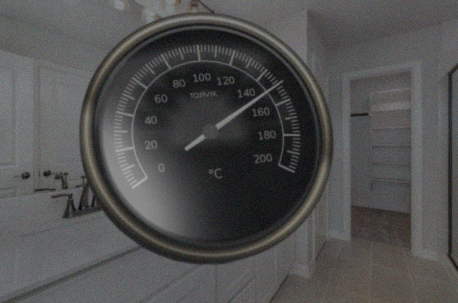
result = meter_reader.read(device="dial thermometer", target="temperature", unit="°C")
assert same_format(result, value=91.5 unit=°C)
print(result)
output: value=150 unit=°C
